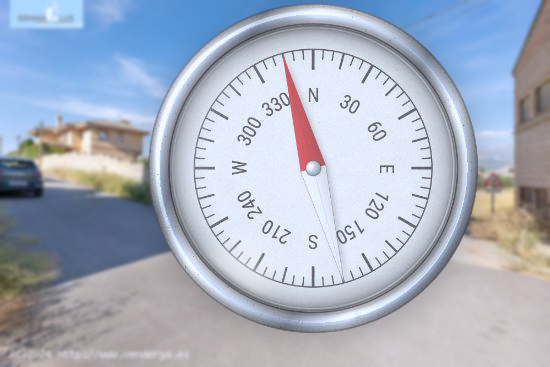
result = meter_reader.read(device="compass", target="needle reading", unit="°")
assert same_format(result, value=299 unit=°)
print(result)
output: value=345 unit=°
